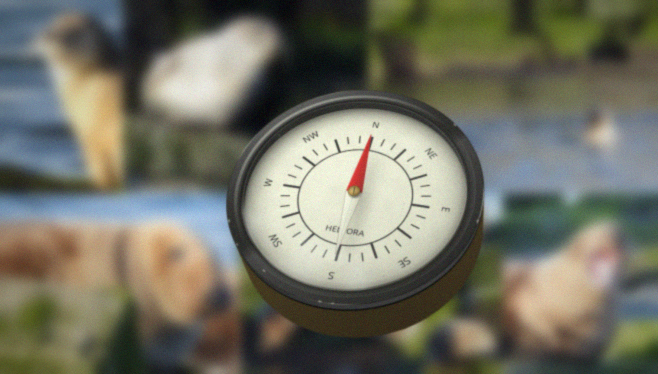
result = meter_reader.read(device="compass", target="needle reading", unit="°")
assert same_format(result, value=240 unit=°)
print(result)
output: value=0 unit=°
